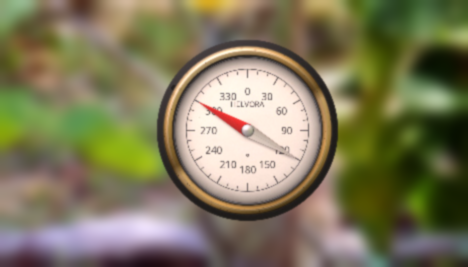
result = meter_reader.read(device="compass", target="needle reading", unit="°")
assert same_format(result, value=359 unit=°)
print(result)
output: value=300 unit=°
